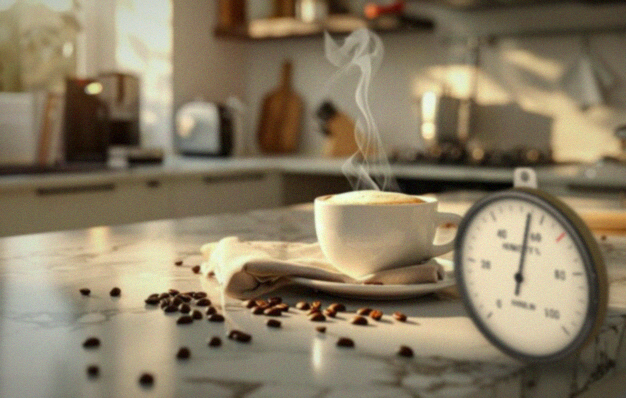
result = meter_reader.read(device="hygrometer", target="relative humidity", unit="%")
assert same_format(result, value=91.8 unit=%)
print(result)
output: value=56 unit=%
